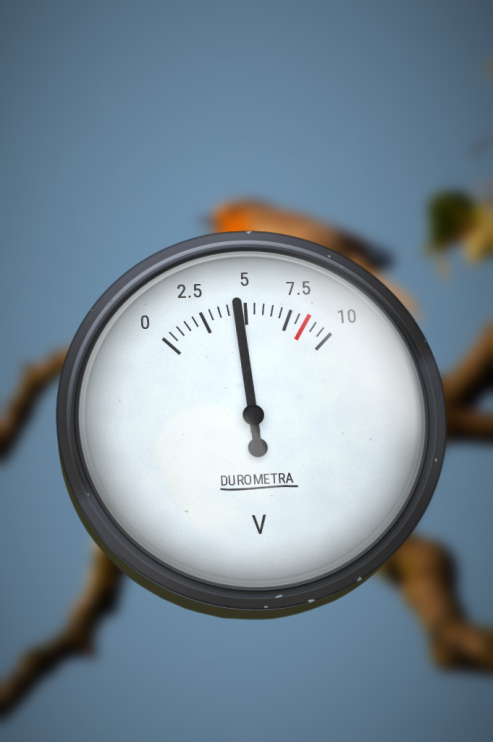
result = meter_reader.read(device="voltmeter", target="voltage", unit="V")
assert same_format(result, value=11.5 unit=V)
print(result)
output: value=4.5 unit=V
